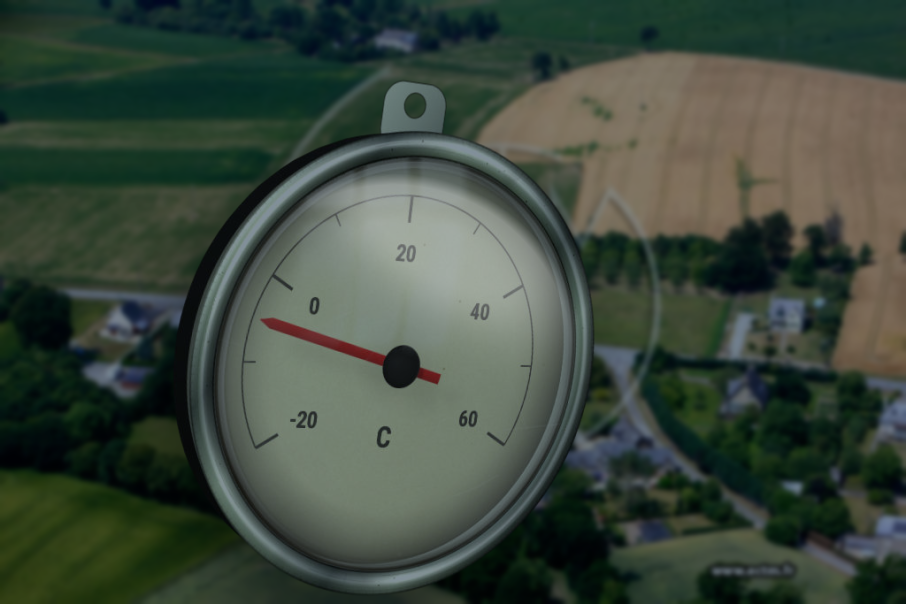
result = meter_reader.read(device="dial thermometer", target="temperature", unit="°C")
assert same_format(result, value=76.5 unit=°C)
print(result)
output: value=-5 unit=°C
